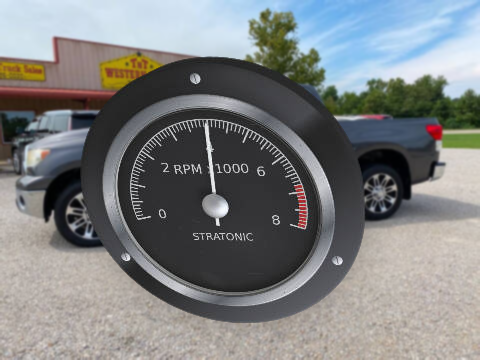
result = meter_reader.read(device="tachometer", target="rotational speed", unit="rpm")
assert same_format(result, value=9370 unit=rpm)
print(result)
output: value=4000 unit=rpm
